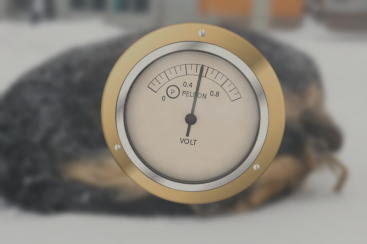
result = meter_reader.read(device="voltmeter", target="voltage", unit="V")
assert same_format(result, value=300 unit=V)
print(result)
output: value=0.55 unit=V
